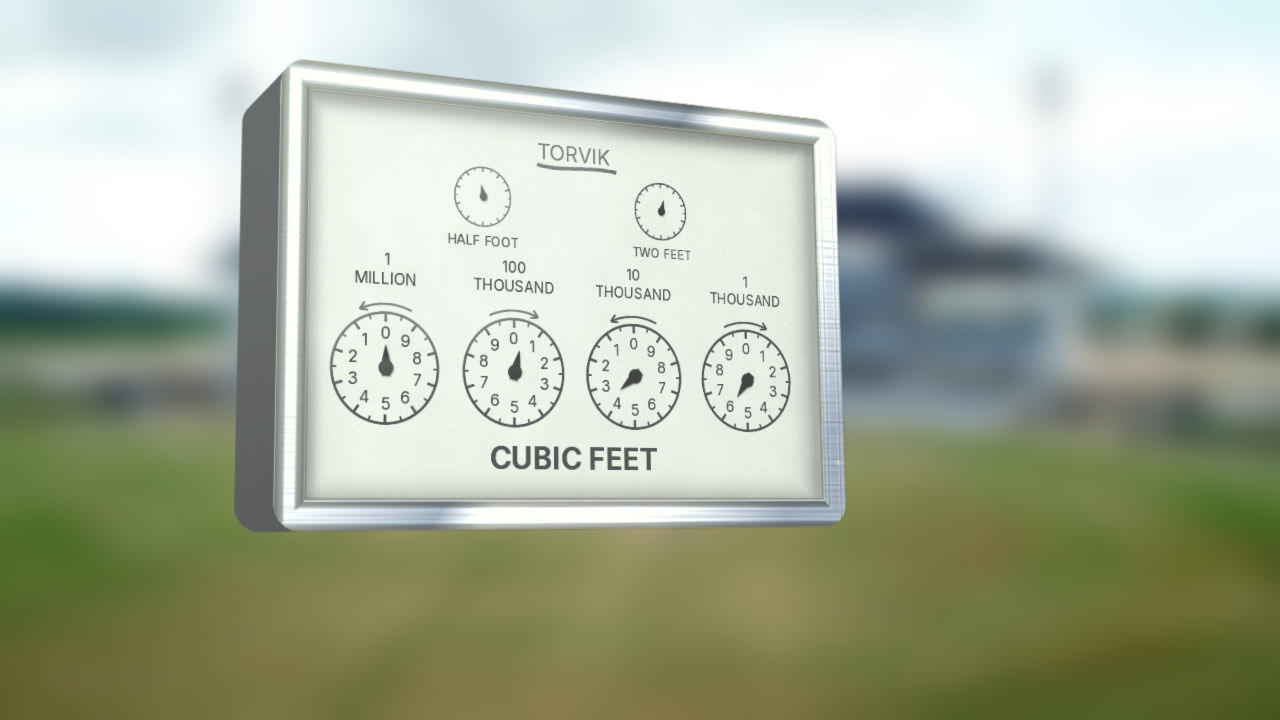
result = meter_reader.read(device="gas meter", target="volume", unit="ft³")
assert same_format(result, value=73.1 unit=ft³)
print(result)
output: value=3600 unit=ft³
